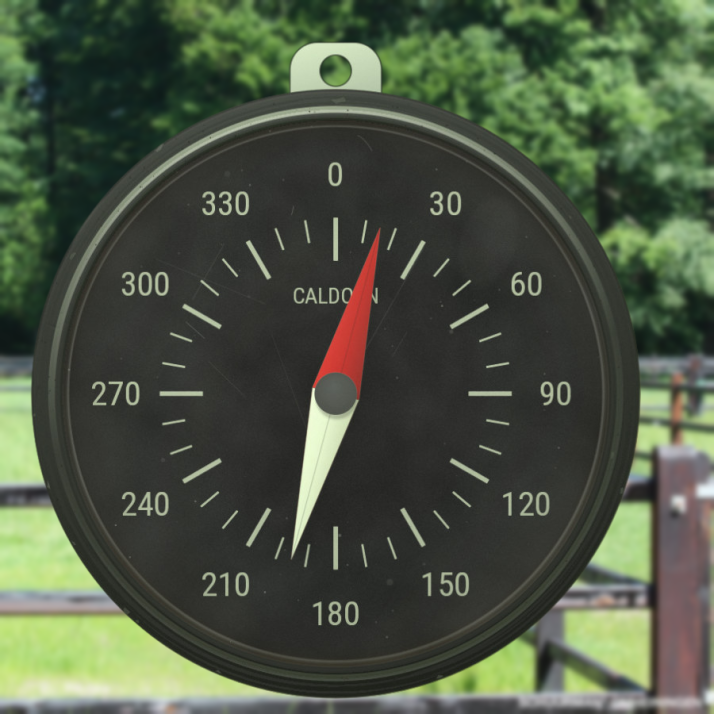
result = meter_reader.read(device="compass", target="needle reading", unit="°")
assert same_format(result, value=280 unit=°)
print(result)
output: value=15 unit=°
